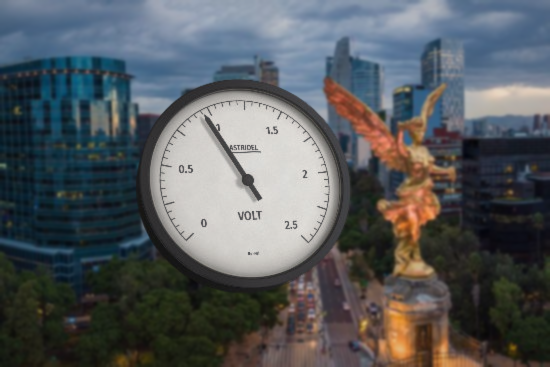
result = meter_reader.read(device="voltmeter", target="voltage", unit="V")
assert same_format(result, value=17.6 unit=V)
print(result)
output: value=0.95 unit=V
